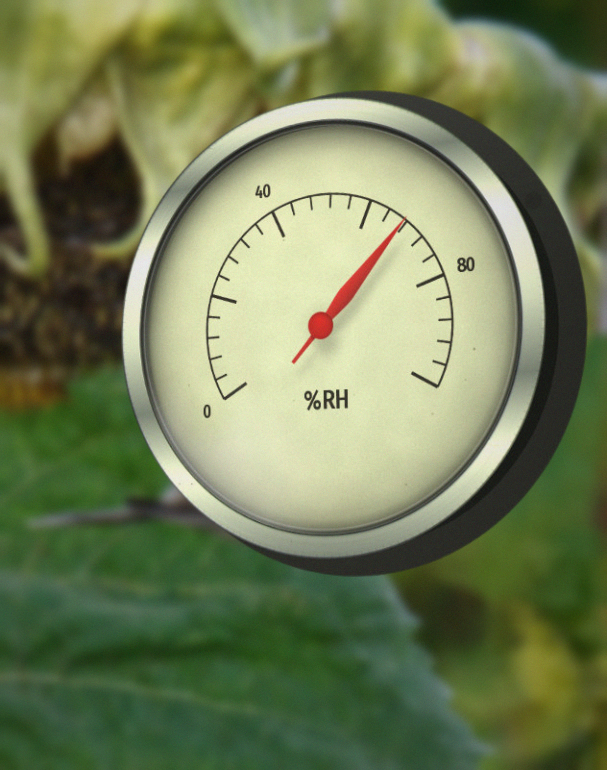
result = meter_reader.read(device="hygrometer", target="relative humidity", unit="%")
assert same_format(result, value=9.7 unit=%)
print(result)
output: value=68 unit=%
